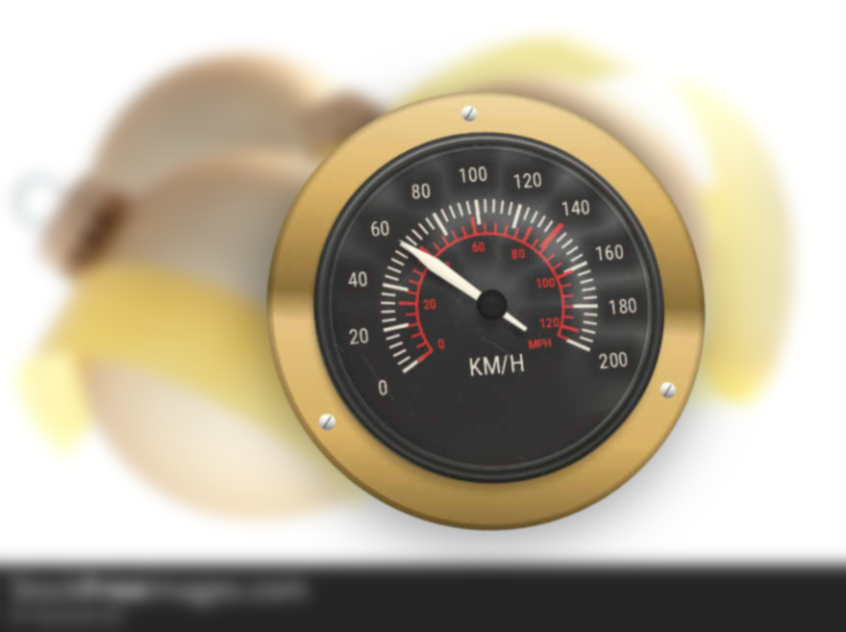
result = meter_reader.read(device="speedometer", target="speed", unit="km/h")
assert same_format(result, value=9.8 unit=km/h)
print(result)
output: value=60 unit=km/h
